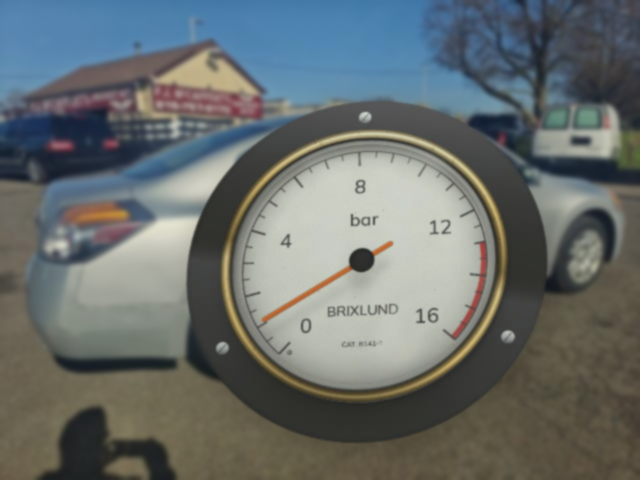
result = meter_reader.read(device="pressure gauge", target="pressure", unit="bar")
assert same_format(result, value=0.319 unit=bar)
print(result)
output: value=1 unit=bar
